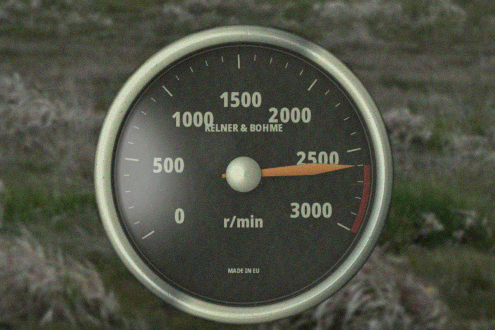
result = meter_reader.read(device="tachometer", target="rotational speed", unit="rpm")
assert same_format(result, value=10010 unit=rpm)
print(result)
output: value=2600 unit=rpm
